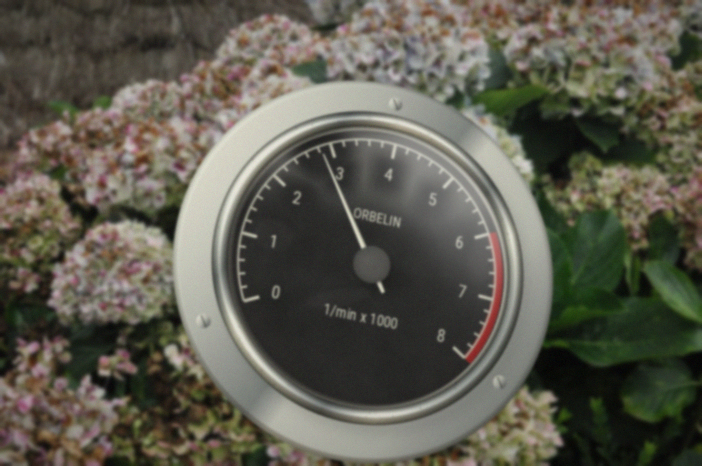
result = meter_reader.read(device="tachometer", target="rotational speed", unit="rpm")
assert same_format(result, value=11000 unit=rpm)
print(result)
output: value=2800 unit=rpm
